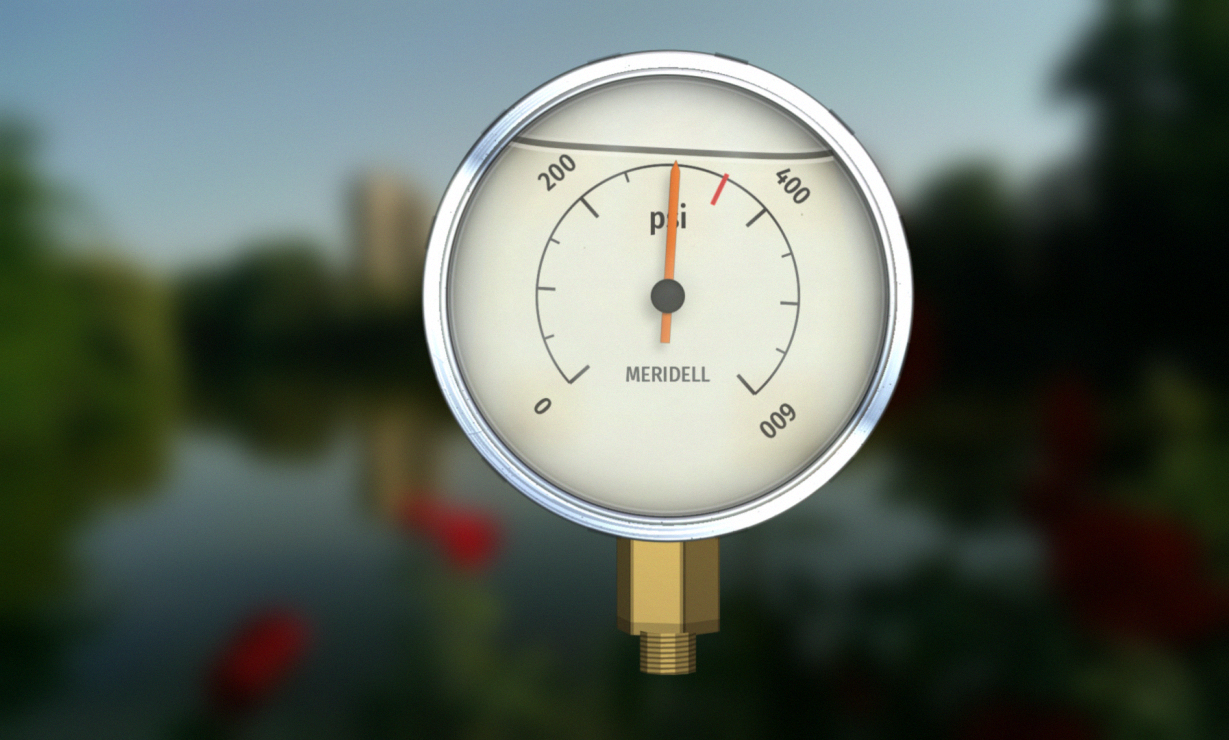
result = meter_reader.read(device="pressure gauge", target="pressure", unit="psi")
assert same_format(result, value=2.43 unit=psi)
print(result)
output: value=300 unit=psi
